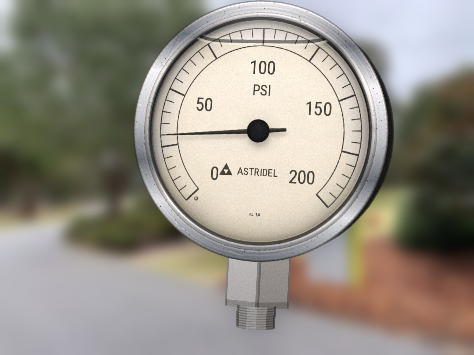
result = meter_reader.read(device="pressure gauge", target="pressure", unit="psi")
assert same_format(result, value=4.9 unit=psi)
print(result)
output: value=30 unit=psi
